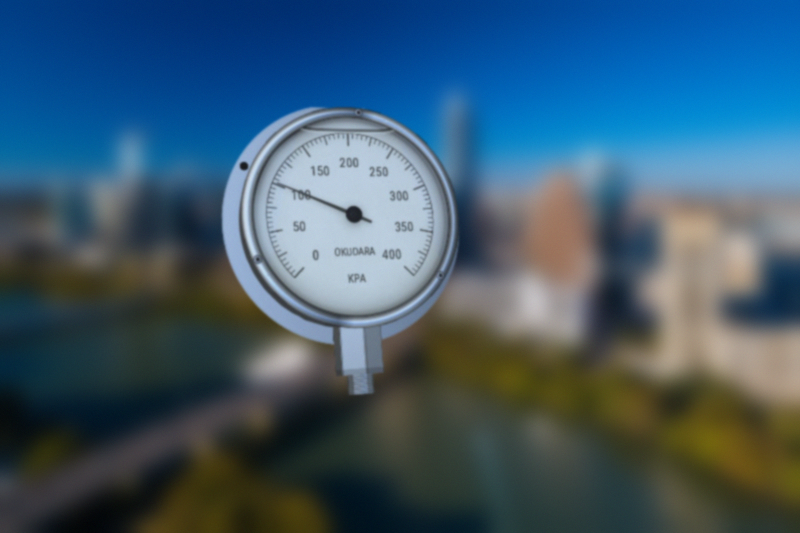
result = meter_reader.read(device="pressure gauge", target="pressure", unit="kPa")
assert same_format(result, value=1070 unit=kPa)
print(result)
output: value=100 unit=kPa
